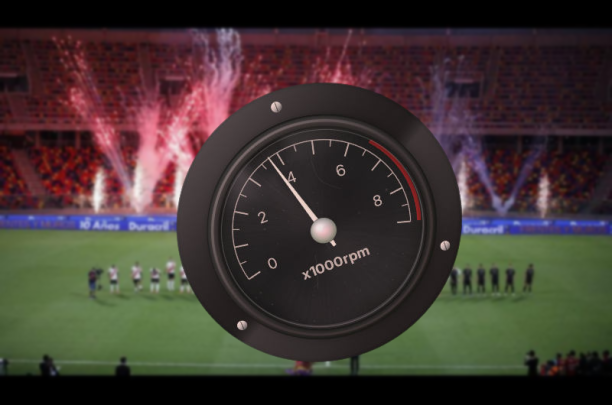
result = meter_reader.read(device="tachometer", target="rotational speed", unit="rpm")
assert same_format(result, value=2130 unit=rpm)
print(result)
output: value=3750 unit=rpm
